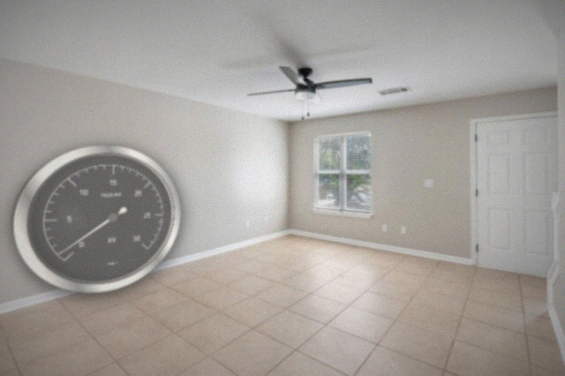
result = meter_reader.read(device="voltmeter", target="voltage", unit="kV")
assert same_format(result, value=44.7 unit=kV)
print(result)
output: value=1 unit=kV
